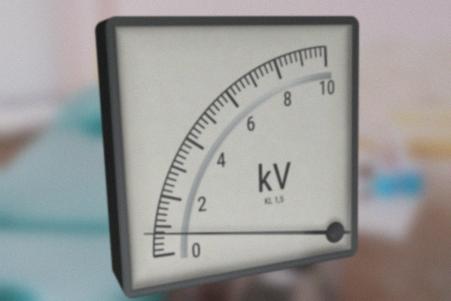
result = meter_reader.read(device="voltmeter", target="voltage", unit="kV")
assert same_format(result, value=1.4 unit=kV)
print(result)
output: value=0.8 unit=kV
